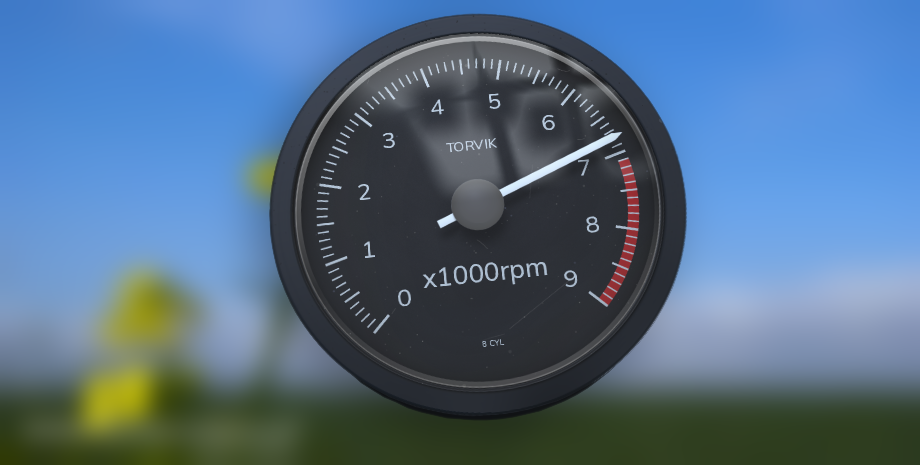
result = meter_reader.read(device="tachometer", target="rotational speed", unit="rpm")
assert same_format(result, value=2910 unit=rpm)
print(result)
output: value=6800 unit=rpm
